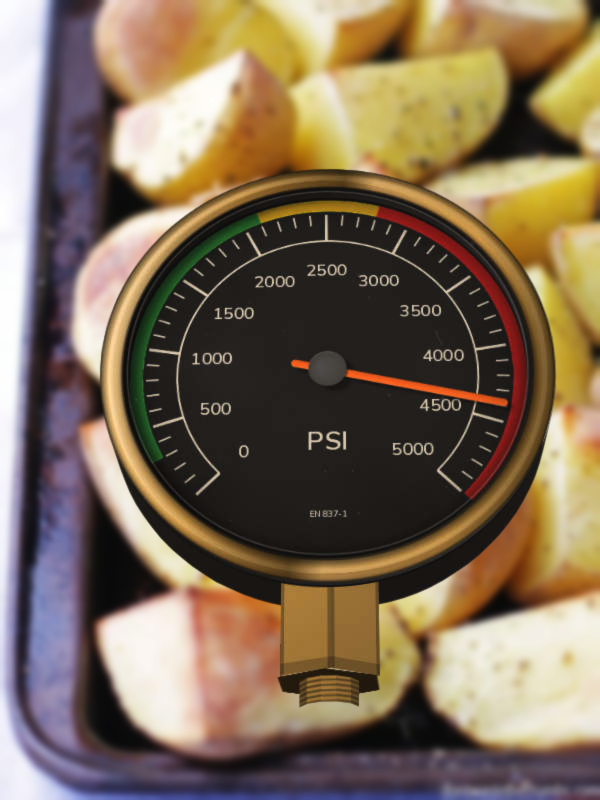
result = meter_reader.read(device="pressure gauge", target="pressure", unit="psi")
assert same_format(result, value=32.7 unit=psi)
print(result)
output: value=4400 unit=psi
